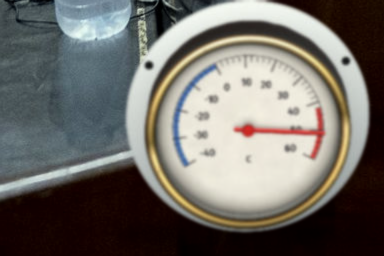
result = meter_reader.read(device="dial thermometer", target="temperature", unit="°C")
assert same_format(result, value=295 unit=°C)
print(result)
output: value=50 unit=°C
